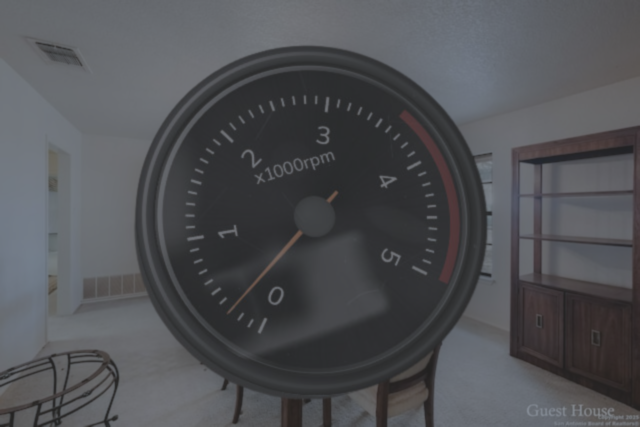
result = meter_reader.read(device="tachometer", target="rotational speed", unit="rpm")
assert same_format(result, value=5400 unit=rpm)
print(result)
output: value=300 unit=rpm
